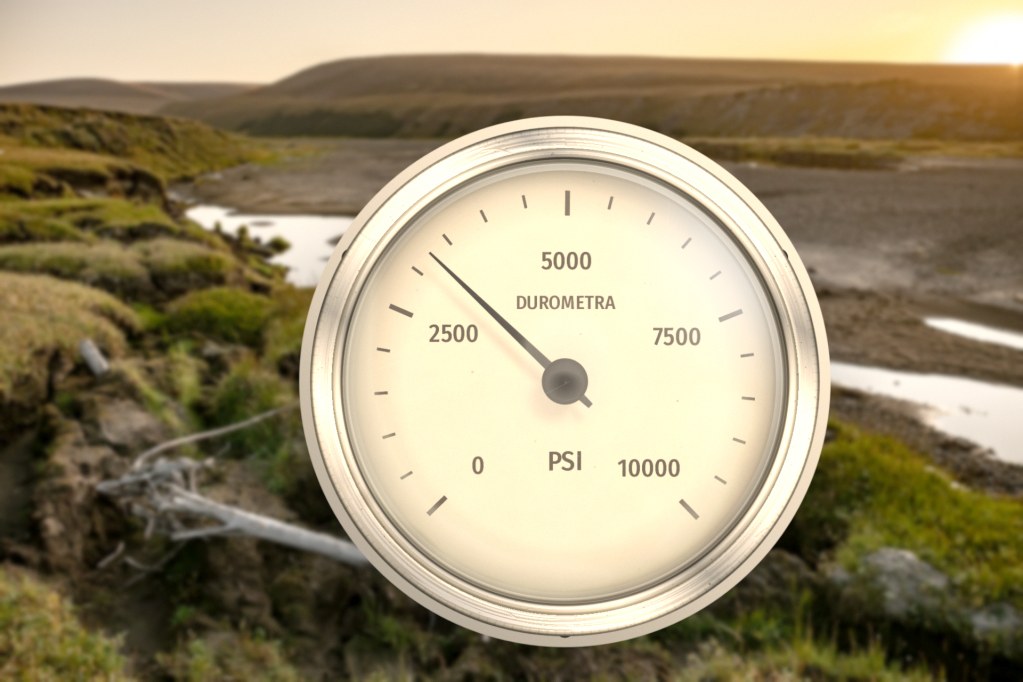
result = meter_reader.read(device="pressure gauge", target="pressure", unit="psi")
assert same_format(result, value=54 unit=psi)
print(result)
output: value=3250 unit=psi
